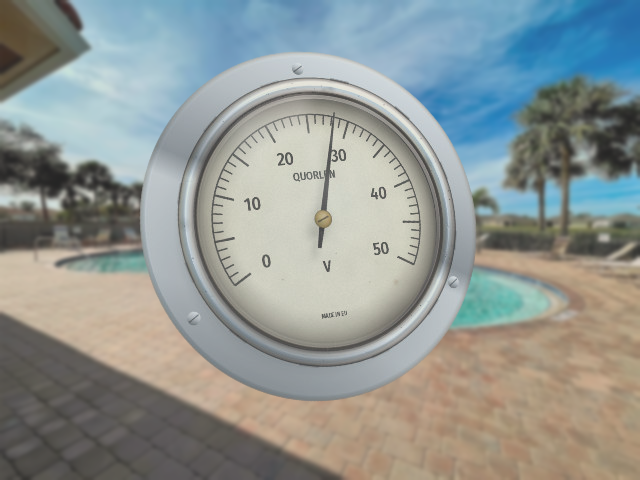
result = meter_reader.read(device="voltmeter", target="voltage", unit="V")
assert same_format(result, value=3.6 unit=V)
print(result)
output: value=28 unit=V
